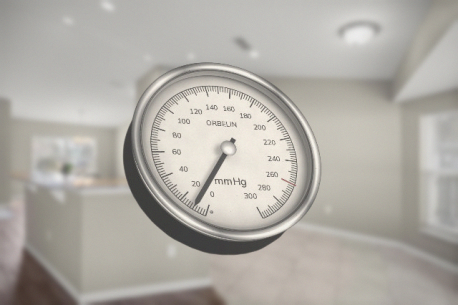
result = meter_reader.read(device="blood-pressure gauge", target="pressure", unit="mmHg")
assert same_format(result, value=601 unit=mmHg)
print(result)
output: value=10 unit=mmHg
